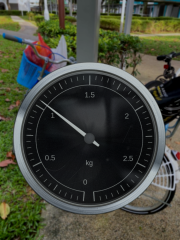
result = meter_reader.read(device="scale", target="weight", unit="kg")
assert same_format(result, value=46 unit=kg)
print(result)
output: value=1.05 unit=kg
